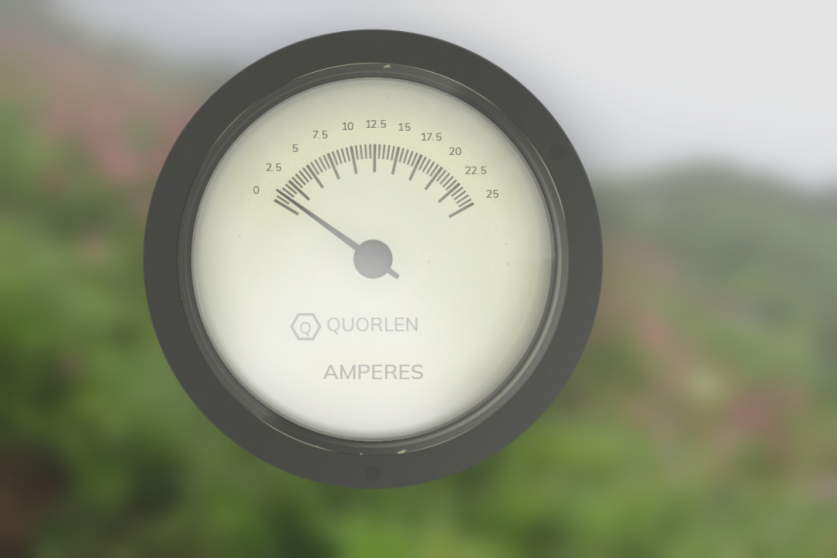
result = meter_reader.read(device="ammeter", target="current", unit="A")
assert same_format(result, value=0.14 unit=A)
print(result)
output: value=1 unit=A
